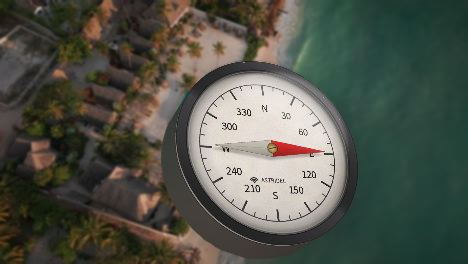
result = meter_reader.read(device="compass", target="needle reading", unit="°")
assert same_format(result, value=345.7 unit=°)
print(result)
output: value=90 unit=°
